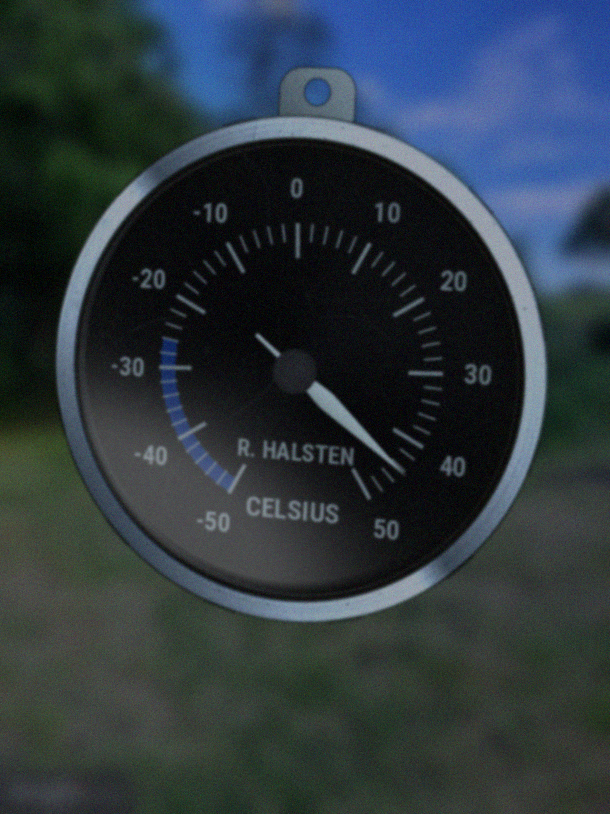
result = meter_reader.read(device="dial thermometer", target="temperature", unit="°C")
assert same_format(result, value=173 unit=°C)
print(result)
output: value=44 unit=°C
